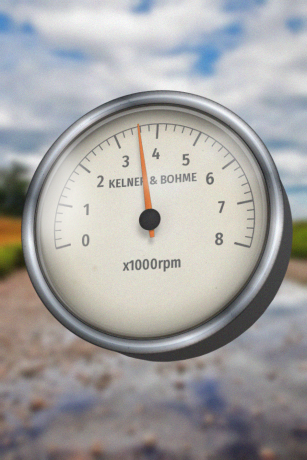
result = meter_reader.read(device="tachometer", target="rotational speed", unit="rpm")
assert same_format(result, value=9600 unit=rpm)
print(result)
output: value=3600 unit=rpm
